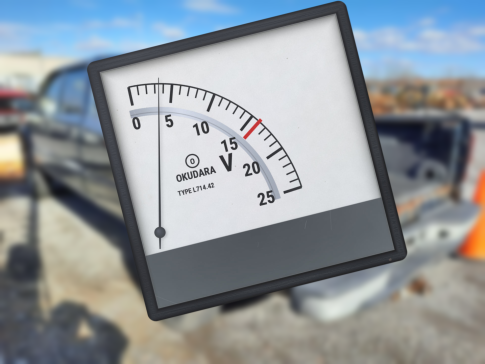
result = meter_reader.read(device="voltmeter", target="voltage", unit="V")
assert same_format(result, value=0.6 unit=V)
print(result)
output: value=3.5 unit=V
